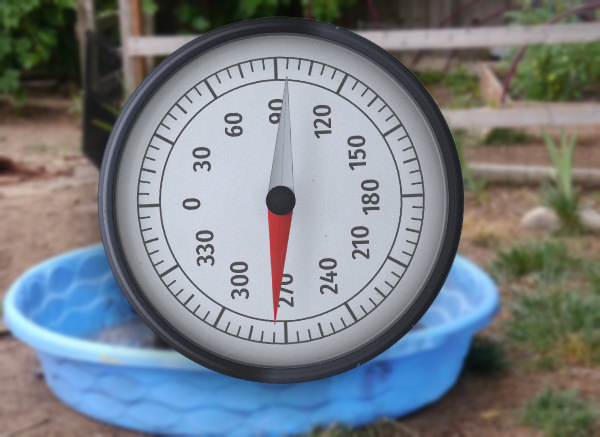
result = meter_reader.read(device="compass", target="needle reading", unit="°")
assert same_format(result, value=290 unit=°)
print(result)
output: value=275 unit=°
